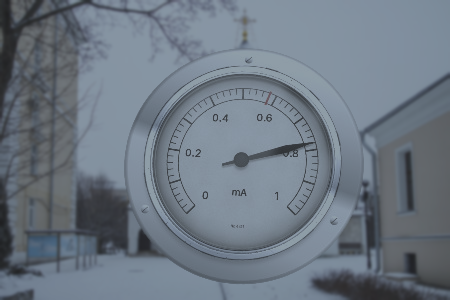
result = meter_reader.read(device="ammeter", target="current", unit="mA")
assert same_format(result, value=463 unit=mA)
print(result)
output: value=0.78 unit=mA
